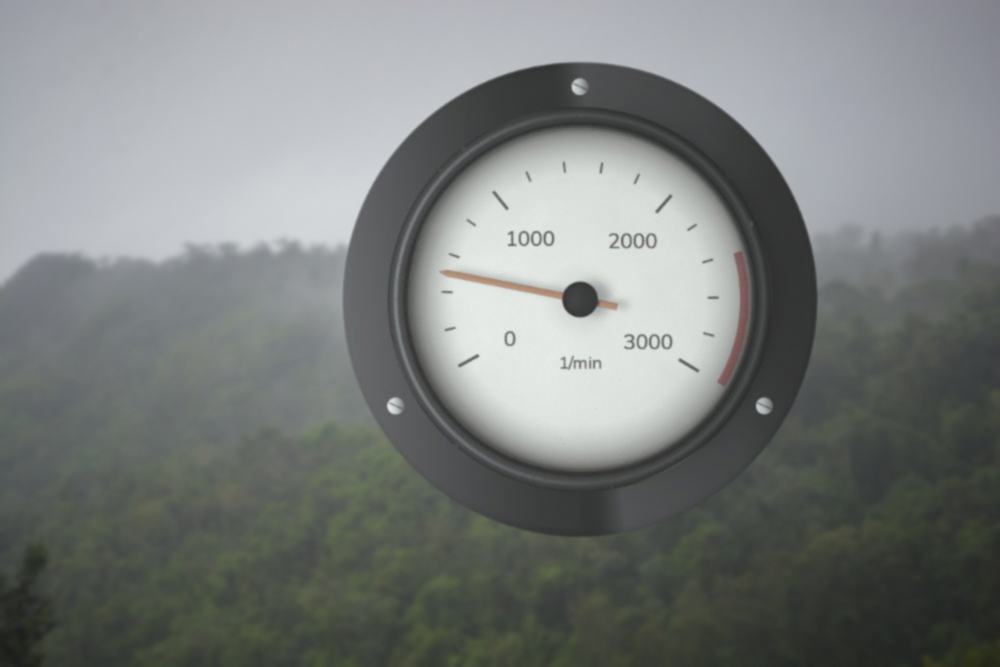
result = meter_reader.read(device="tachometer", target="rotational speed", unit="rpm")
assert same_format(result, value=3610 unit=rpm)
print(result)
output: value=500 unit=rpm
